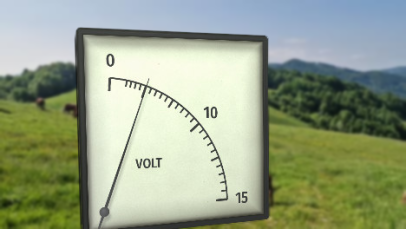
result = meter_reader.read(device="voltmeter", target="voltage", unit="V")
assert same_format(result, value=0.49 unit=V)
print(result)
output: value=5 unit=V
